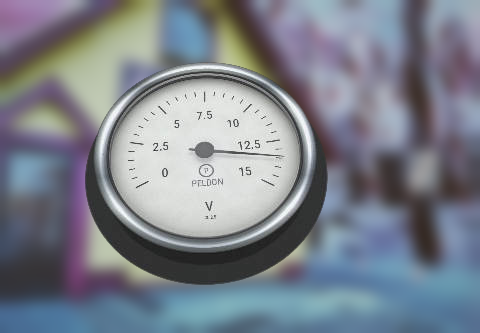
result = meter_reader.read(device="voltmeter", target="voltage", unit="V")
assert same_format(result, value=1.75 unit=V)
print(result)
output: value=13.5 unit=V
